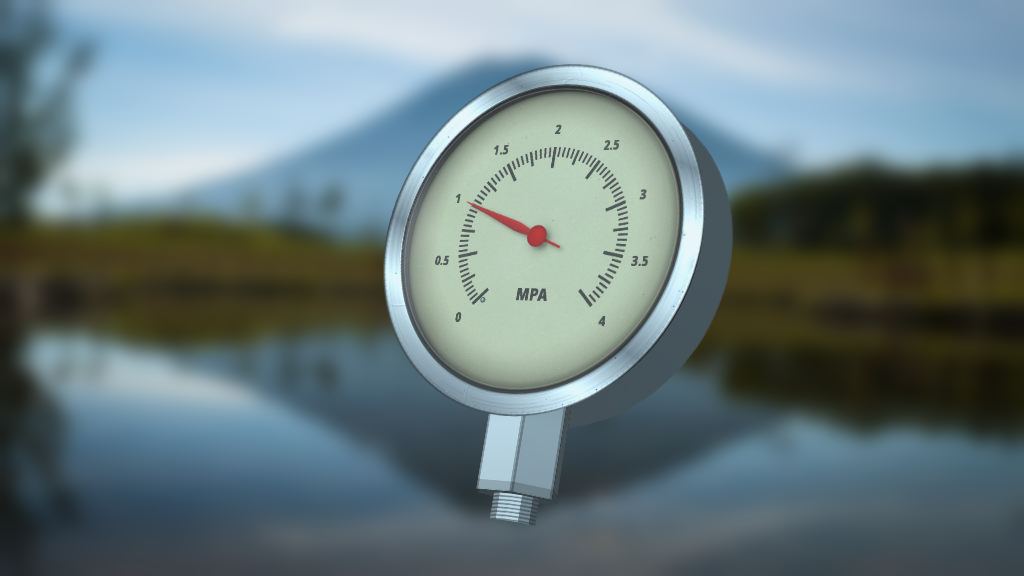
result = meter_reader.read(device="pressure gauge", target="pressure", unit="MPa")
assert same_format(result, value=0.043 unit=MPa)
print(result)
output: value=1 unit=MPa
